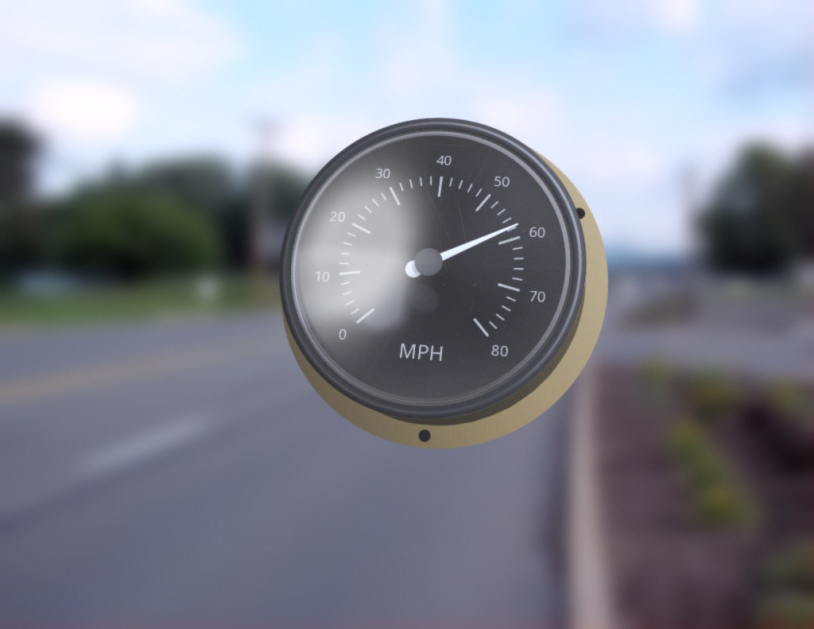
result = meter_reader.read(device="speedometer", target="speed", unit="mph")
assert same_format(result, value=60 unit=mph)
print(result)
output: value=58 unit=mph
